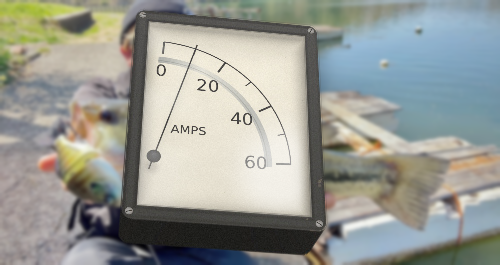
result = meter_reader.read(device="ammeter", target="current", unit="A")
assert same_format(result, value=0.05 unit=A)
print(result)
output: value=10 unit=A
